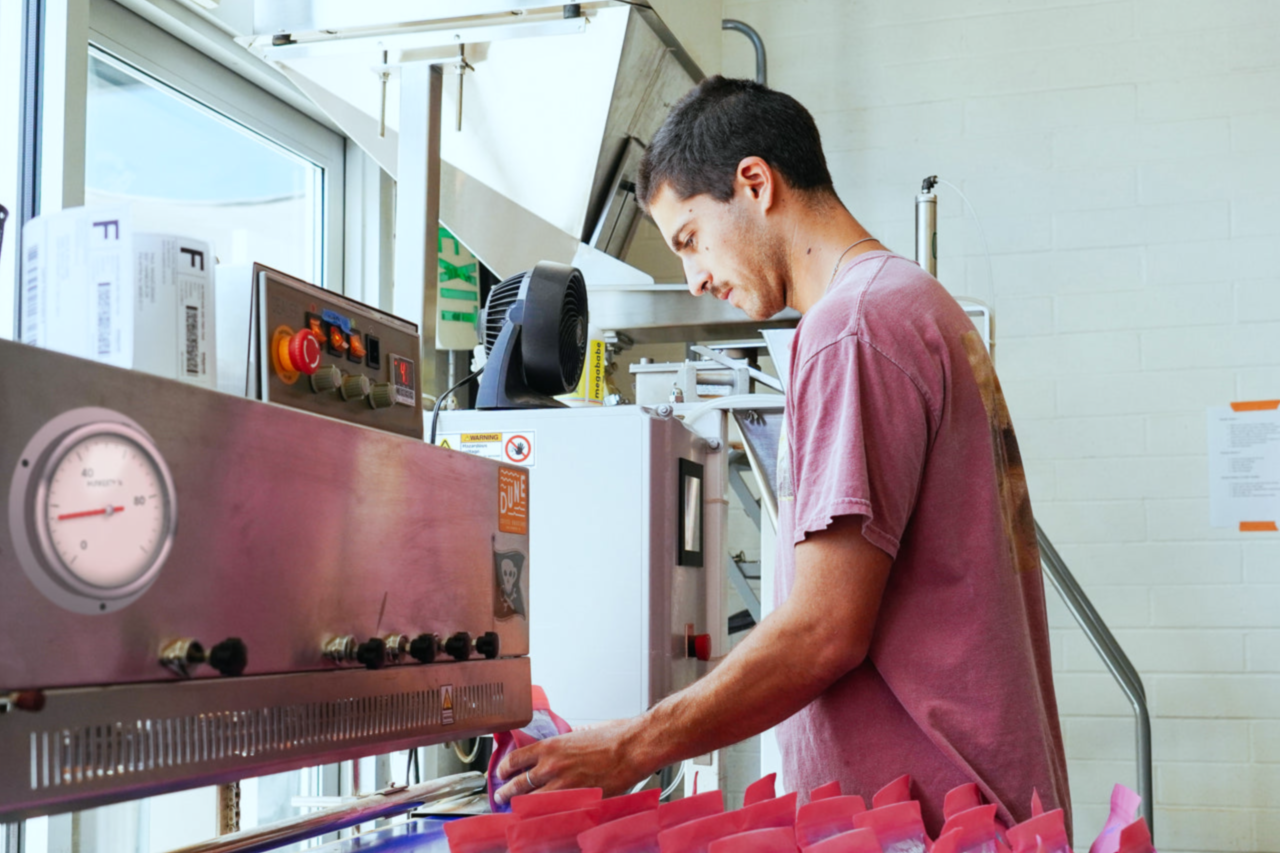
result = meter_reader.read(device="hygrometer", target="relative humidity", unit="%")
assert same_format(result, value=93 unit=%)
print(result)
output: value=16 unit=%
